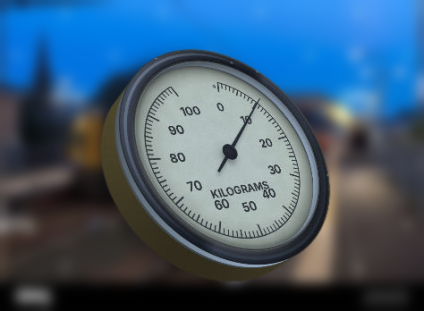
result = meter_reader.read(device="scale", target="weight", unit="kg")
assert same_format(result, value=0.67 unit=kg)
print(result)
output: value=10 unit=kg
